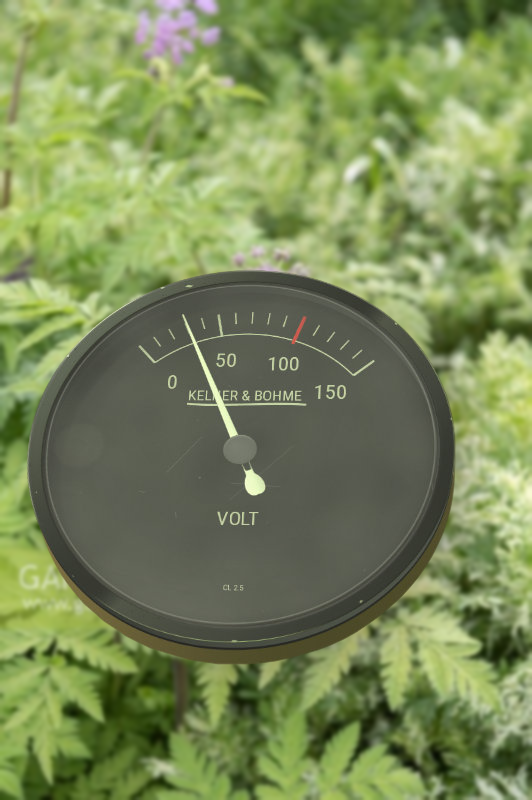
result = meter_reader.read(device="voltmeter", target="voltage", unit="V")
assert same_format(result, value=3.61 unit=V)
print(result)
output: value=30 unit=V
